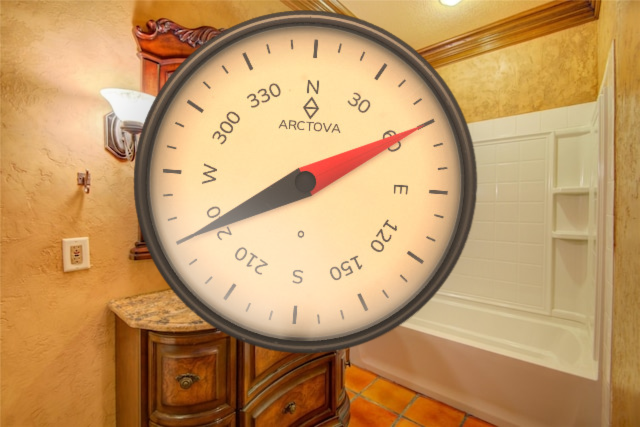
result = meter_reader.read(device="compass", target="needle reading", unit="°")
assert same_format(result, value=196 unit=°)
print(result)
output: value=60 unit=°
